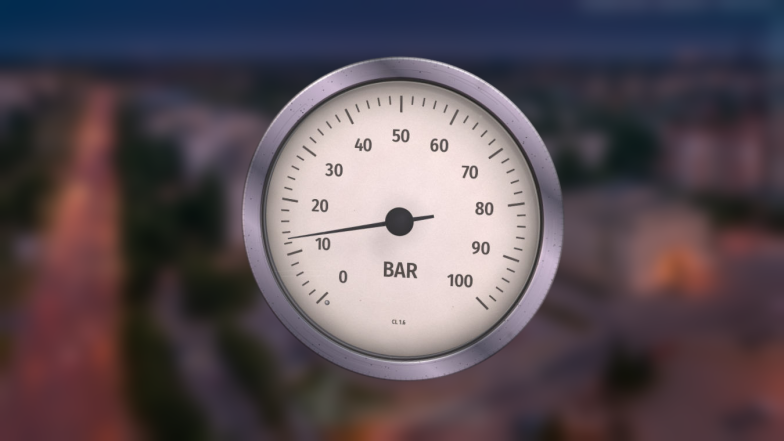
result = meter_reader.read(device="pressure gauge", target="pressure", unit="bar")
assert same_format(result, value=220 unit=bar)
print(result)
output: value=13 unit=bar
